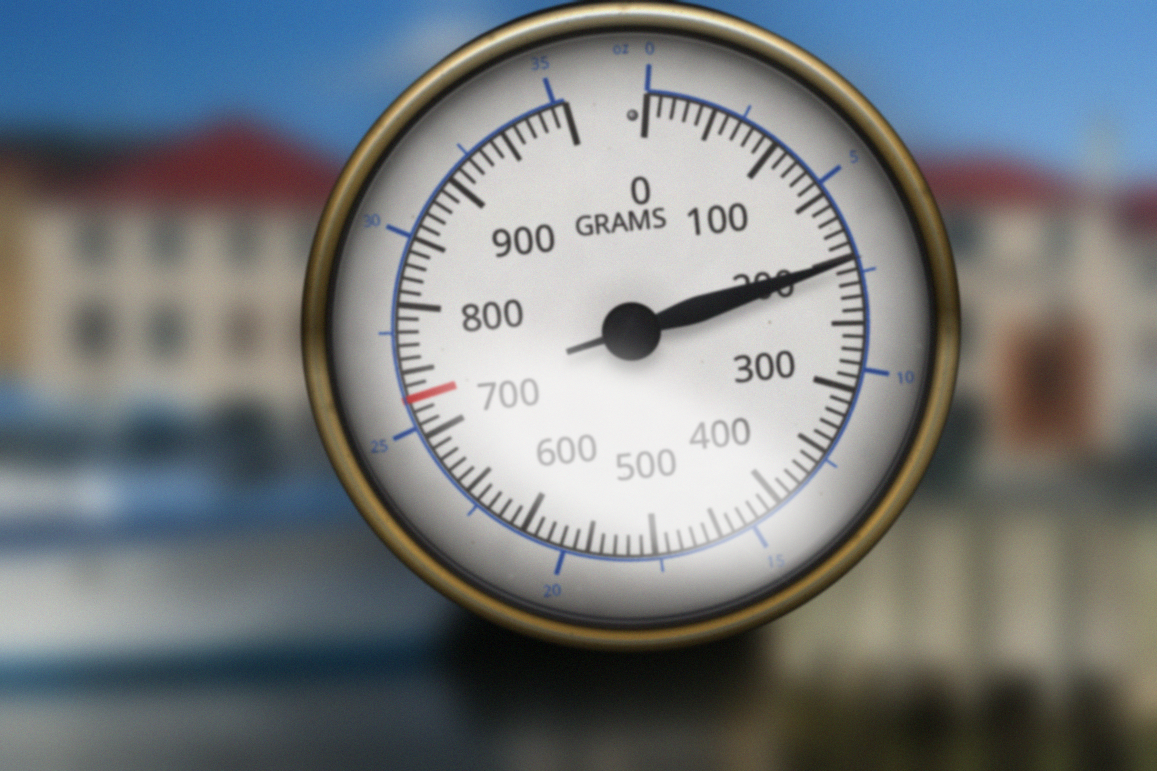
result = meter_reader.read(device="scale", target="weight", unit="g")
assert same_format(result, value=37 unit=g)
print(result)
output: value=200 unit=g
